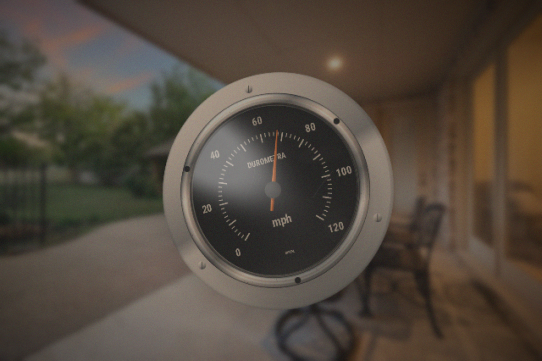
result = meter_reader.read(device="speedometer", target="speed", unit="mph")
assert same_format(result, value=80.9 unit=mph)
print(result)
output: value=68 unit=mph
